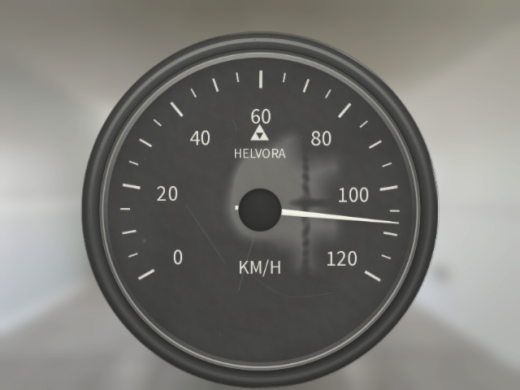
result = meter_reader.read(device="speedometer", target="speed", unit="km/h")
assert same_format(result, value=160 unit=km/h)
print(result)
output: value=107.5 unit=km/h
